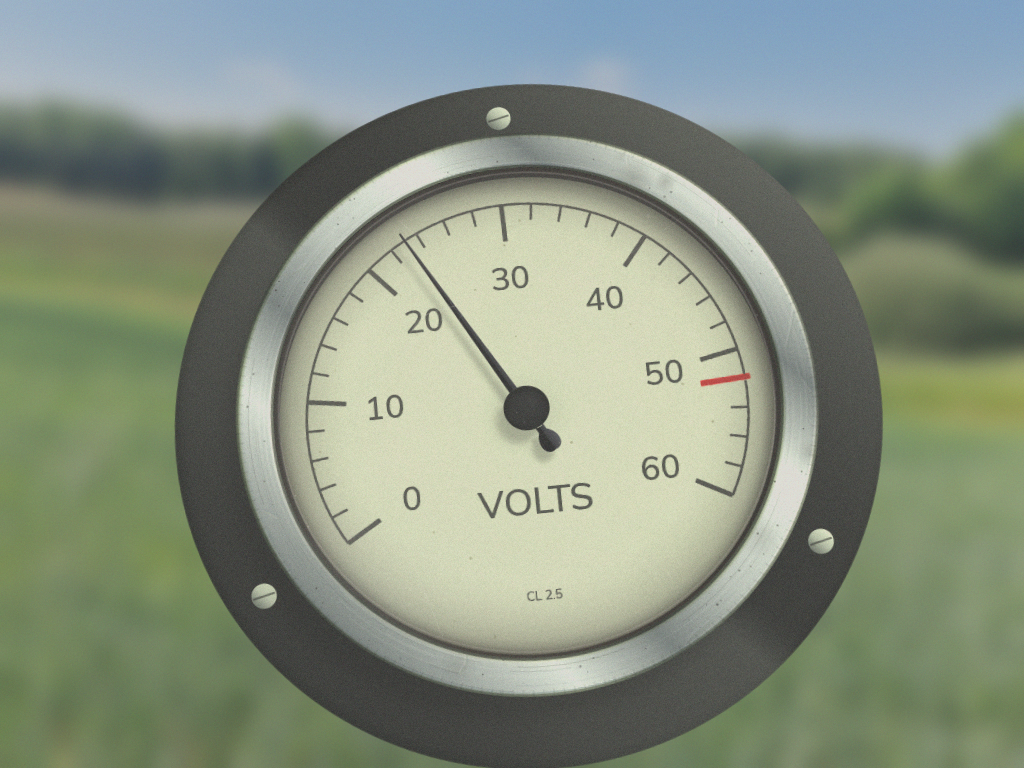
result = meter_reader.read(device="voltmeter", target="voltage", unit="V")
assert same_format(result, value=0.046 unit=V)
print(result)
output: value=23 unit=V
